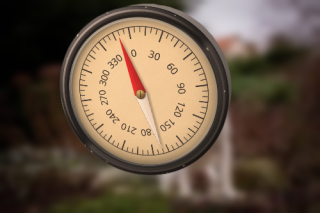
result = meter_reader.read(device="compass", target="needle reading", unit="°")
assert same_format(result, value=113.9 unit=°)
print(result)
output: value=350 unit=°
